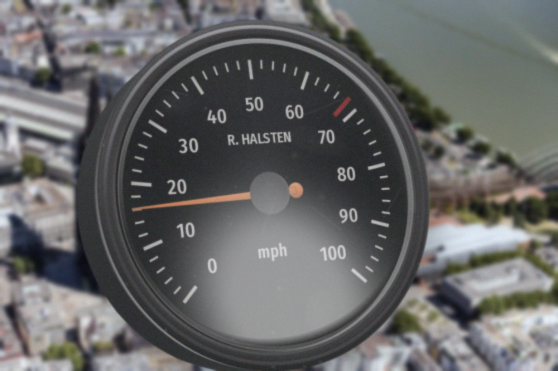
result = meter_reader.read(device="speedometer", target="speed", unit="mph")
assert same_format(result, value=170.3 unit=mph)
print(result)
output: value=16 unit=mph
